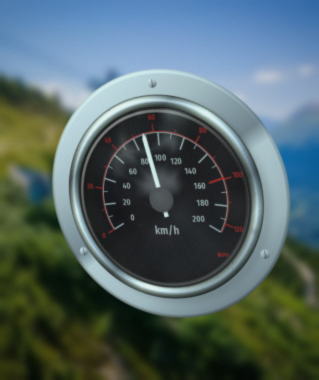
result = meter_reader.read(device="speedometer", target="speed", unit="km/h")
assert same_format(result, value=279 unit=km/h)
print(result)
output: value=90 unit=km/h
